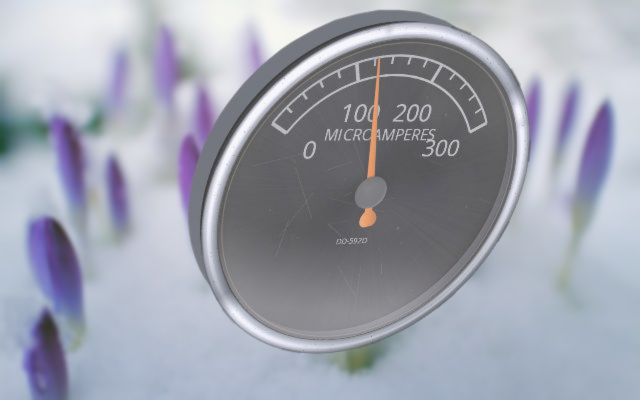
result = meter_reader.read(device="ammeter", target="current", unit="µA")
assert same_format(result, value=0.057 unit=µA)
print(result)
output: value=120 unit=µA
